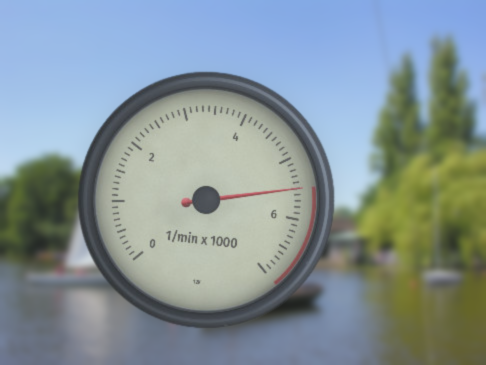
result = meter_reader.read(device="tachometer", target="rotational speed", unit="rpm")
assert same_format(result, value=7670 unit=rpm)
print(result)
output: value=5500 unit=rpm
